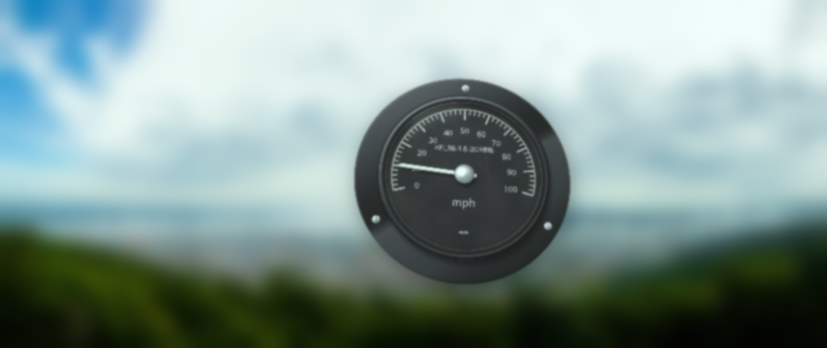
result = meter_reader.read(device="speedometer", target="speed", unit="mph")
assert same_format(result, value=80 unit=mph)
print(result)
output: value=10 unit=mph
